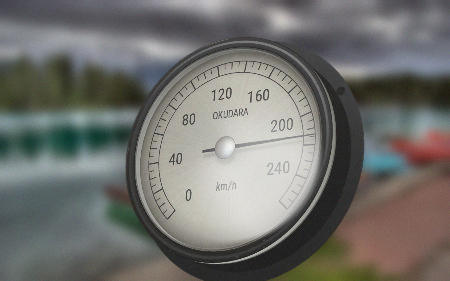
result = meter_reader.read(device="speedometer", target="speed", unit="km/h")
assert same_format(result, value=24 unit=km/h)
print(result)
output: value=215 unit=km/h
